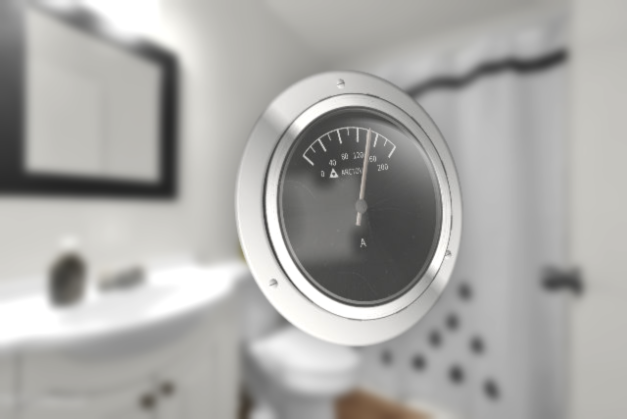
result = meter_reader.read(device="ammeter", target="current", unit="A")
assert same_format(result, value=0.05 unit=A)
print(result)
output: value=140 unit=A
